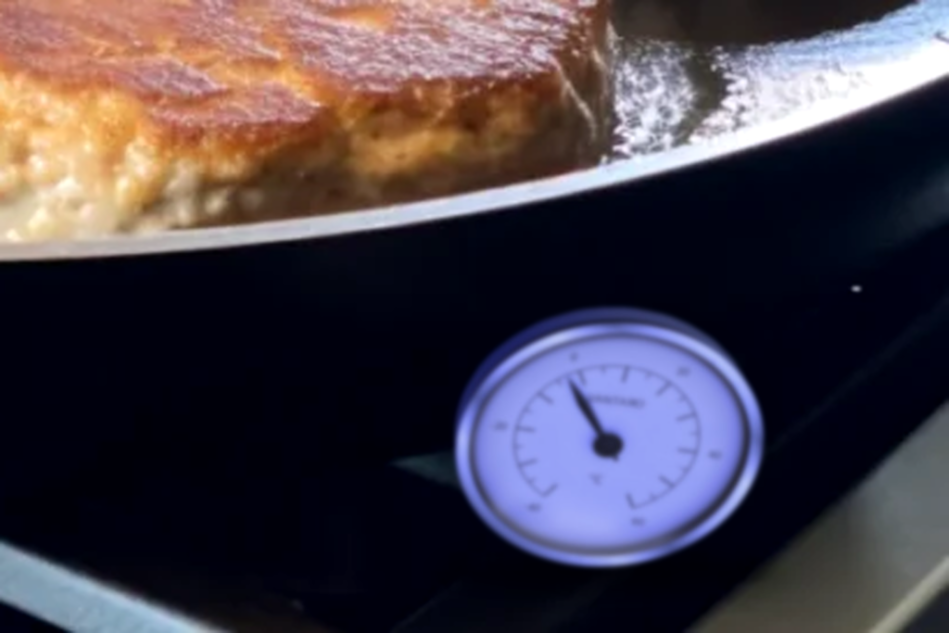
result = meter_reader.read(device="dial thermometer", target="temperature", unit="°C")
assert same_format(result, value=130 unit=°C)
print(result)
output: value=-2.5 unit=°C
